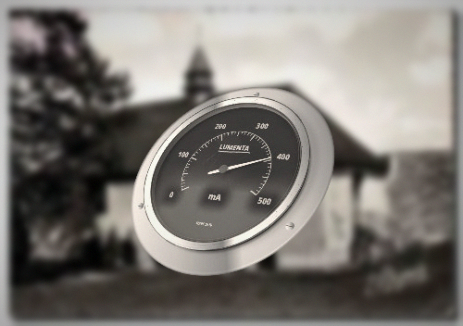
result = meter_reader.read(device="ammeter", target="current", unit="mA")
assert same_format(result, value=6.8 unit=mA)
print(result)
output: value=400 unit=mA
